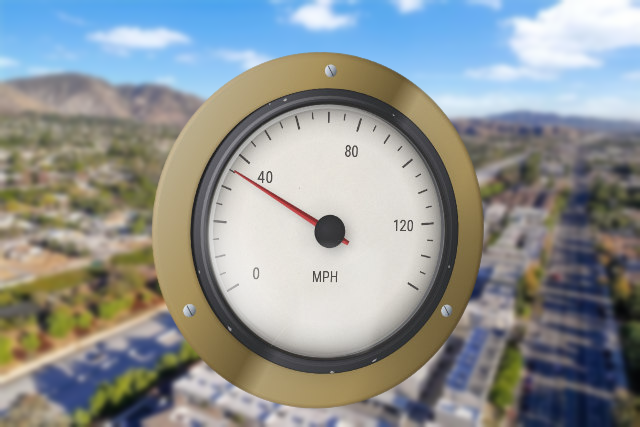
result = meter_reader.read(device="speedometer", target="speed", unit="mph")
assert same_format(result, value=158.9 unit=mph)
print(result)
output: value=35 unit=mph
